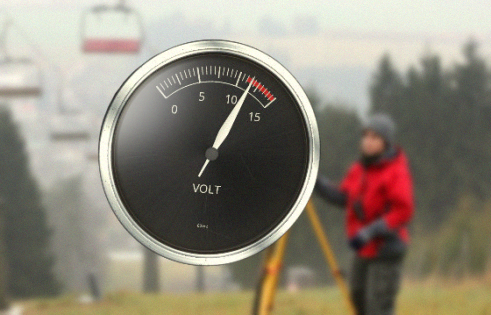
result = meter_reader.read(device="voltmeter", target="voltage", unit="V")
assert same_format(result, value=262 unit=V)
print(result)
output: value=11.5 unit=V
